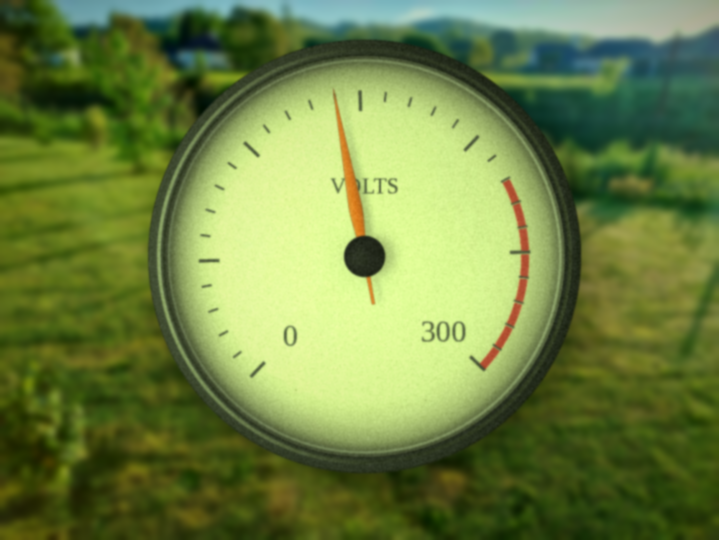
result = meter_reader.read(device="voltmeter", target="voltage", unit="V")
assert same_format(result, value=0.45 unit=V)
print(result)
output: value=140 unit=V
